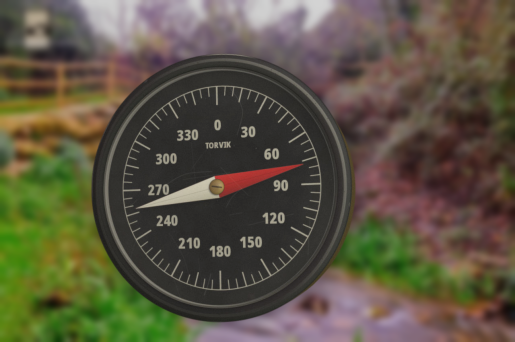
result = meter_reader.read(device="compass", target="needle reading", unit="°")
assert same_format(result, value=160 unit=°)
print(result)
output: value=77.5 unit=°
